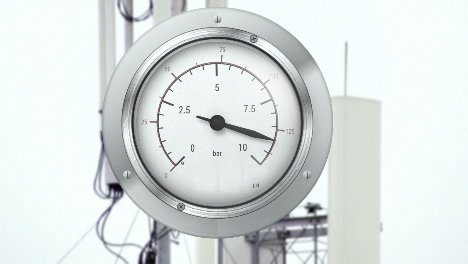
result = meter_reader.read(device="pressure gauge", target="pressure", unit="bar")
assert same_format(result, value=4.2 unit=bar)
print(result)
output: value=9 unit=bar
